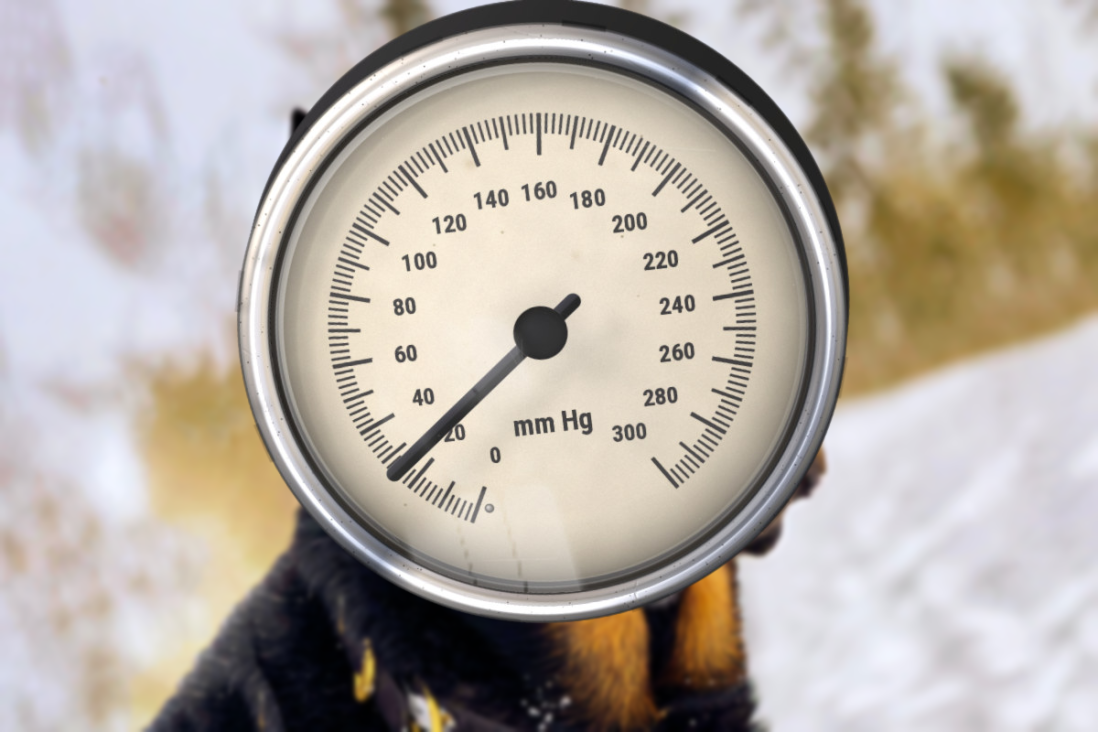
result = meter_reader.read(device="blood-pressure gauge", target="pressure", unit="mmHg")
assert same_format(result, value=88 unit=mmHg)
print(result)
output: value=26 unit=mmHg
